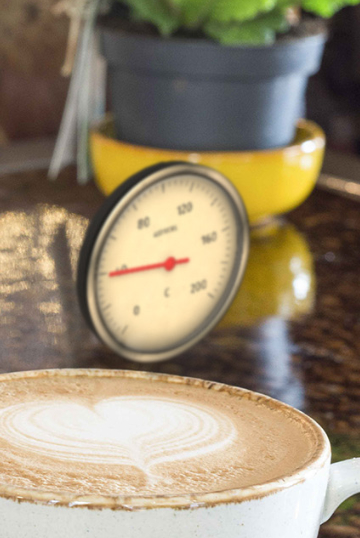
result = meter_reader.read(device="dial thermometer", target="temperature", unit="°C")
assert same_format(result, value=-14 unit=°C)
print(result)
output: value=40 unit=°C
